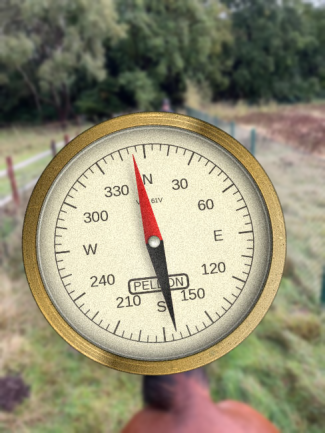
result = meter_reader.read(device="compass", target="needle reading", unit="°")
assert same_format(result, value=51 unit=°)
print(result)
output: value=352.5 unit=°
